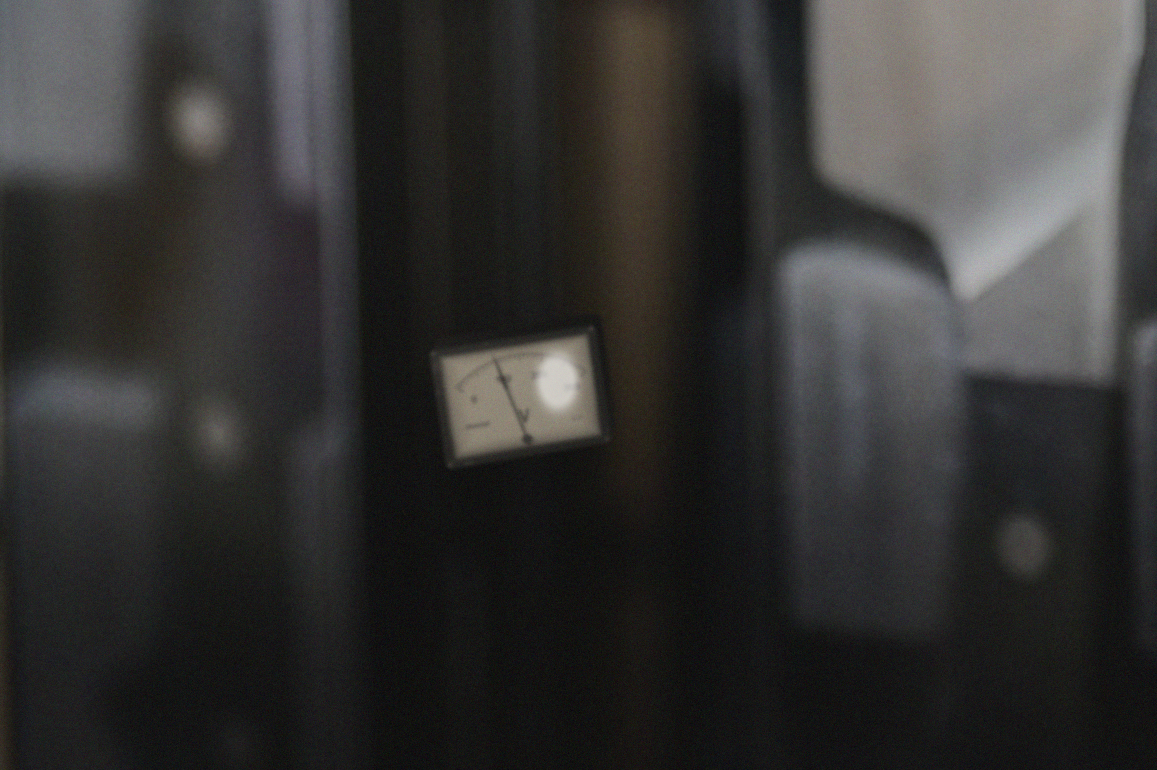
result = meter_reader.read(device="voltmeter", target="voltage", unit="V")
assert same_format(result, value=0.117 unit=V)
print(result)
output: value=100 unit=V
